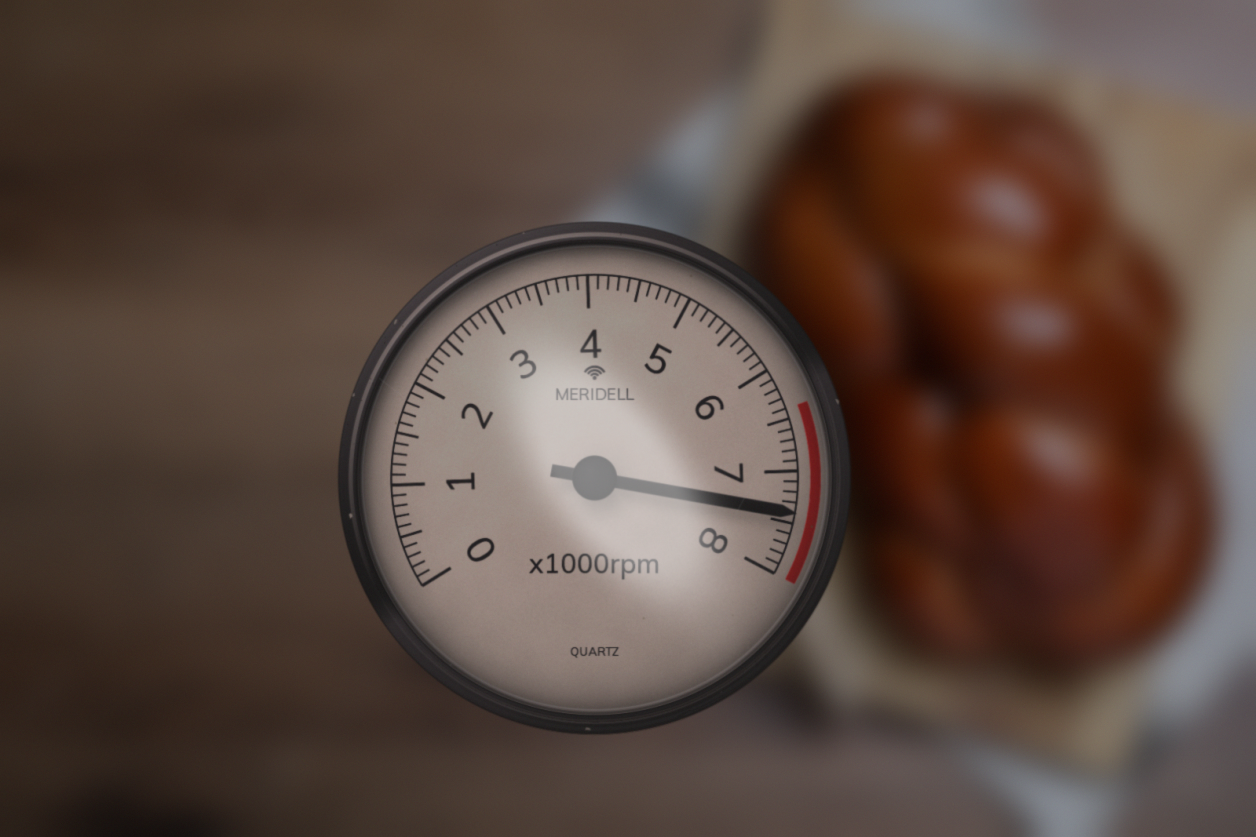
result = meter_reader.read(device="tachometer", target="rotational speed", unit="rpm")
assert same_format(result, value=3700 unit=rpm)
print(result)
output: value=7400 unit=rpm
